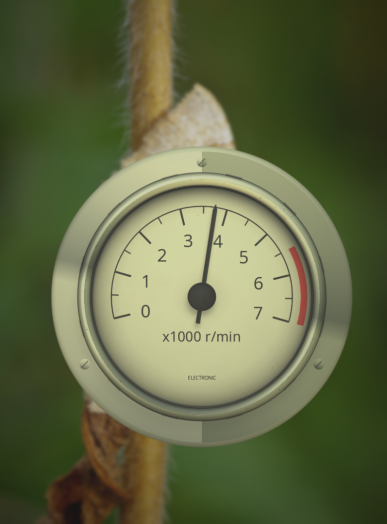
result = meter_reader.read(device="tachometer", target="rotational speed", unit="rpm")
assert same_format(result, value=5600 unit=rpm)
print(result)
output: value=3750 unit=rpm
